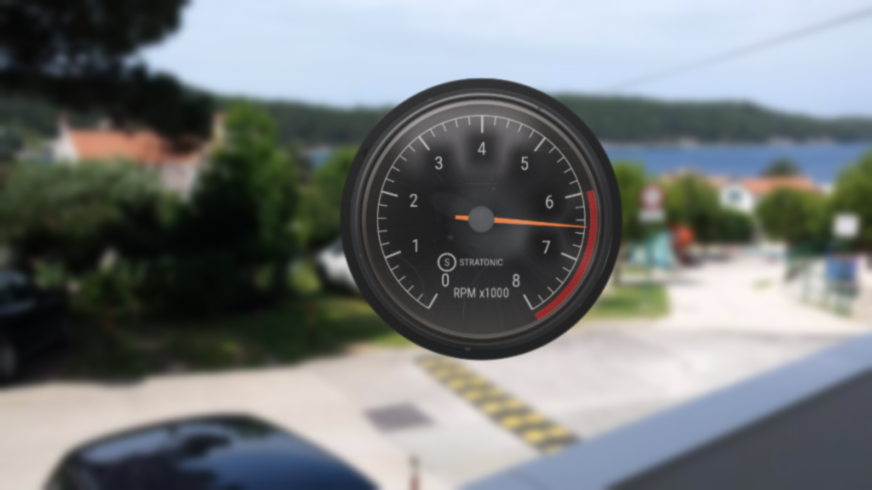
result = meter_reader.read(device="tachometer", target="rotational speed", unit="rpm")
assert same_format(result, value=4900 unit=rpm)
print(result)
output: value=6500 unit=rpm
